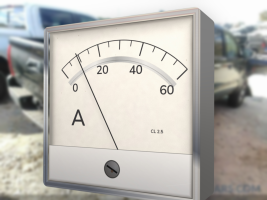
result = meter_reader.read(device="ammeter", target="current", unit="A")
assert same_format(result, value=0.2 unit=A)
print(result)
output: value=10 unit=A
